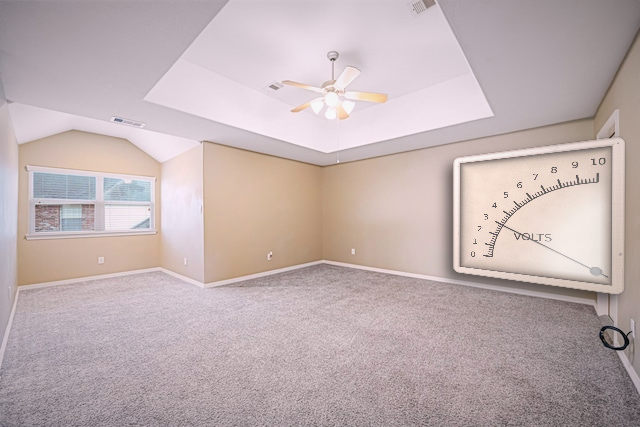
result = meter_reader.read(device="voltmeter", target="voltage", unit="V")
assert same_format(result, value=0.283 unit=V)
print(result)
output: value=3 unit=V
